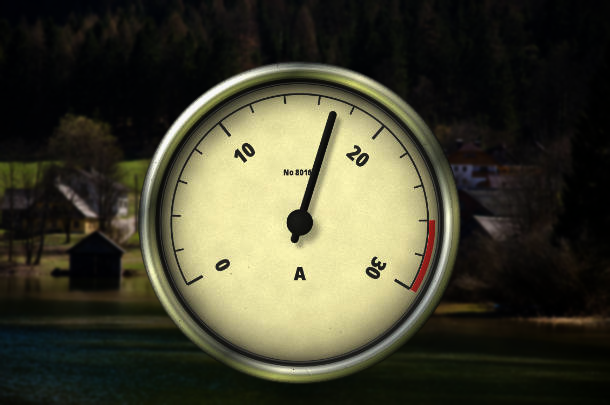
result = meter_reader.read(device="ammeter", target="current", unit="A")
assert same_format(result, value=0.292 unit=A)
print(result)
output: value=17 unit=A
